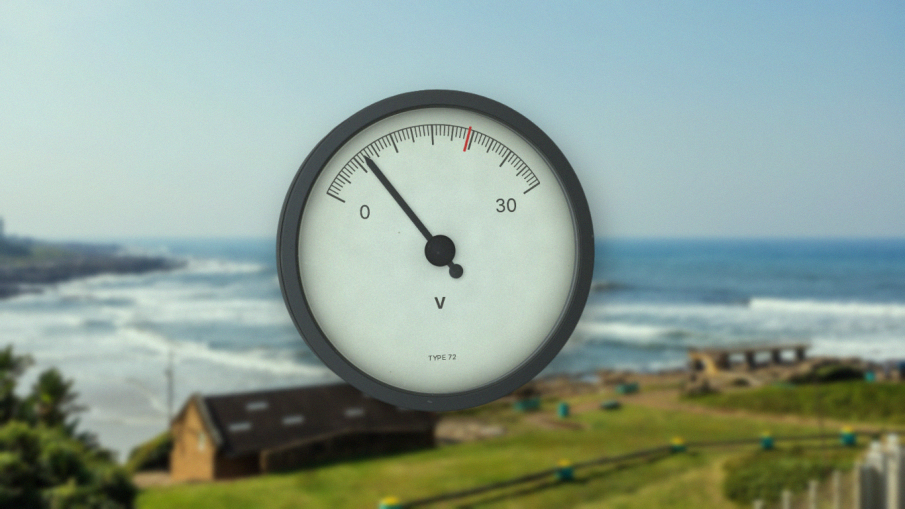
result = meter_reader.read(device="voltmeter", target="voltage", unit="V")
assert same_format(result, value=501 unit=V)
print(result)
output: value=6 unit=V
